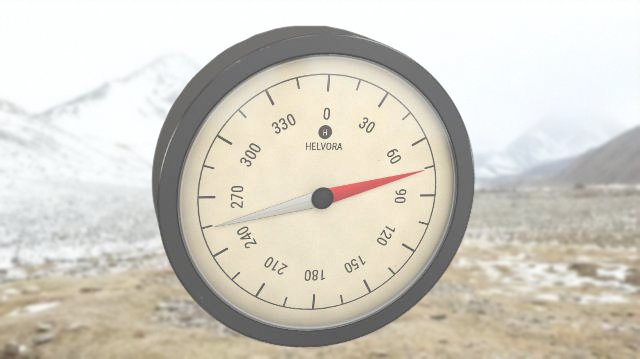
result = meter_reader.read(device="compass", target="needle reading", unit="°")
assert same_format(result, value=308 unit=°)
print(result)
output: value=75 unit=°
